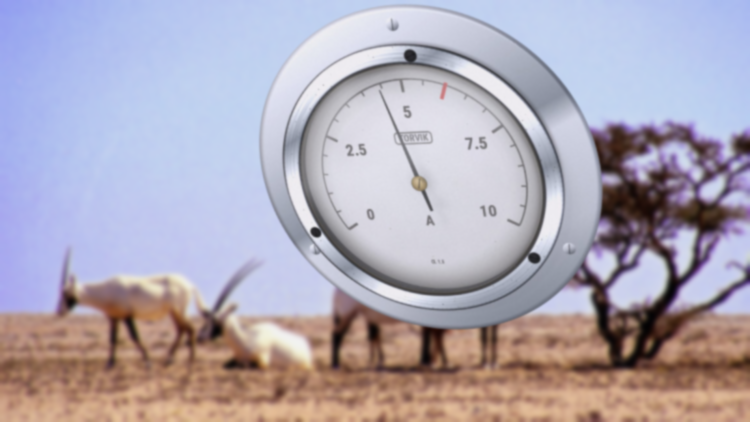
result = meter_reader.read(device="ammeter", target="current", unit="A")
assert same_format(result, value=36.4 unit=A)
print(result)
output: value=4.5 unit=A
